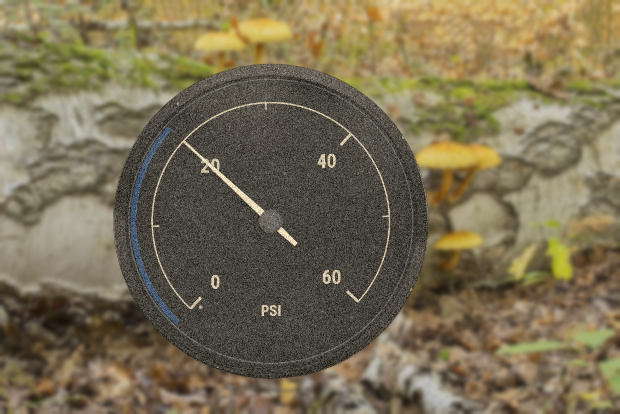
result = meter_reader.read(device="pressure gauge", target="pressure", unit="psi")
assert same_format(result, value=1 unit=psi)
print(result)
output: value=20 unit=psi
